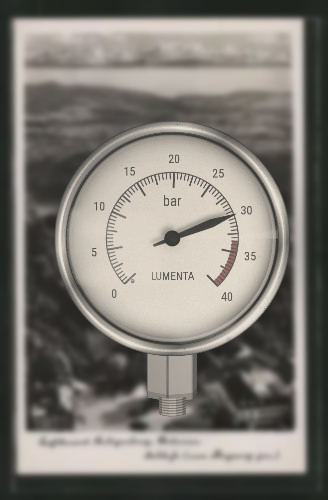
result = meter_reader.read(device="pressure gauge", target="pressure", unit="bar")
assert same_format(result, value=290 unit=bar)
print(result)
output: value=30 unit=bar
